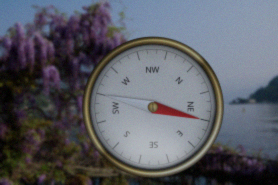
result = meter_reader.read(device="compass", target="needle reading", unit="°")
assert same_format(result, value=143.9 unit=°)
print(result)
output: value=60 unit=°
